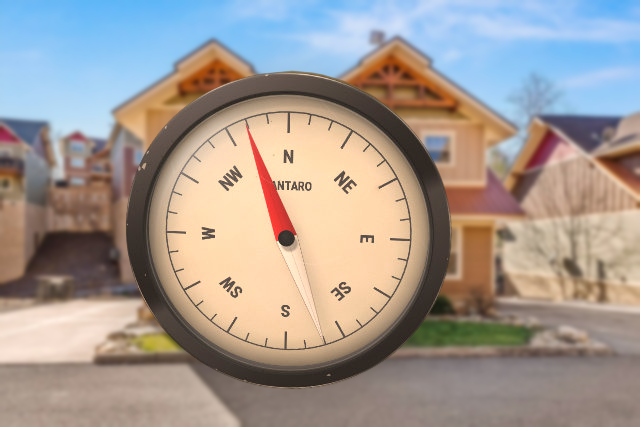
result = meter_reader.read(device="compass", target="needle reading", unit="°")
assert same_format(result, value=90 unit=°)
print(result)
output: value=340 unit=°
